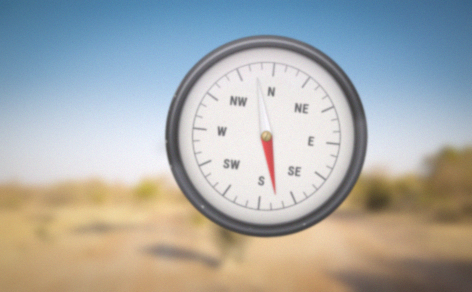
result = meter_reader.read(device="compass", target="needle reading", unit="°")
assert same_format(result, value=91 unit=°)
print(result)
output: value=165 unit=°
